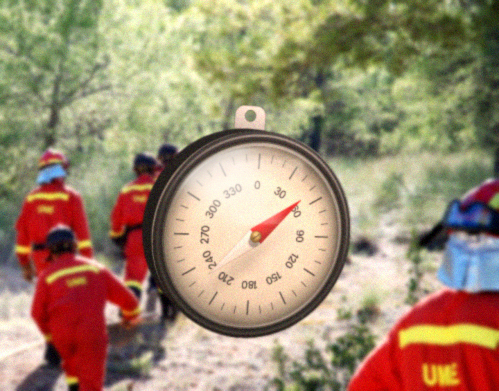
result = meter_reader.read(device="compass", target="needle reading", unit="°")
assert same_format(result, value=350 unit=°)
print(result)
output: value=50 unit=°
